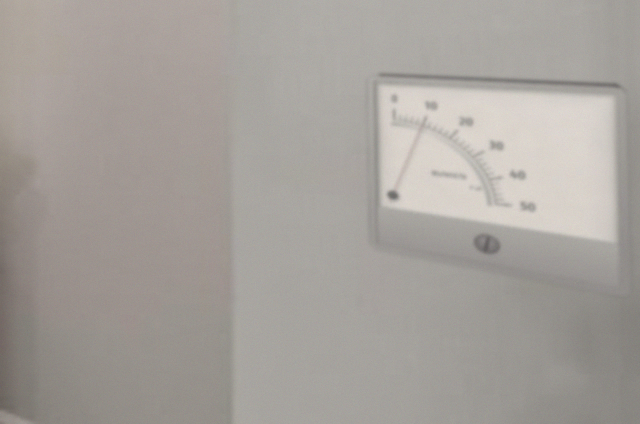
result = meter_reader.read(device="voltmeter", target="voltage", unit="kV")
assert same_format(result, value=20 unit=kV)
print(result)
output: value=10 unit=kV
